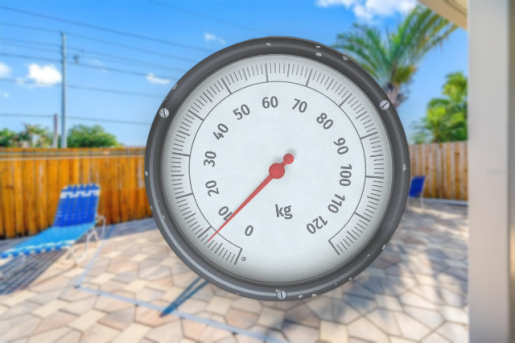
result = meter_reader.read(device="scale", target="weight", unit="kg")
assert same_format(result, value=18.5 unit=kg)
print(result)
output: value=8 unit=kg
